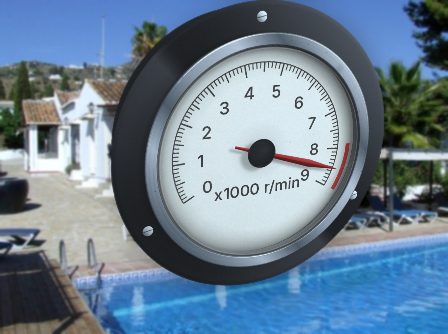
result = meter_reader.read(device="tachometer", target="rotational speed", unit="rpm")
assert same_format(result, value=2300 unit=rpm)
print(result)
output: value=8500 unit=rpm
